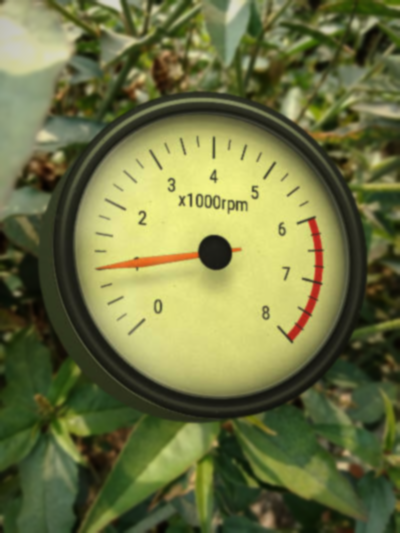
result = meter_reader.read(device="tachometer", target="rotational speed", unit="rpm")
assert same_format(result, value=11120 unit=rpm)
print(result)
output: value=1000 unit=rpm
